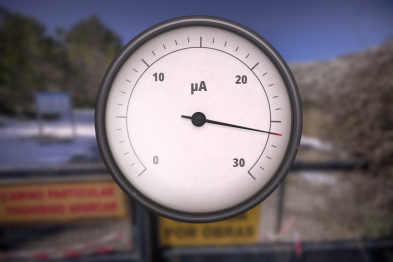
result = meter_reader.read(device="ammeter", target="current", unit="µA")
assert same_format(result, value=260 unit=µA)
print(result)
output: value=26 unit=µA
